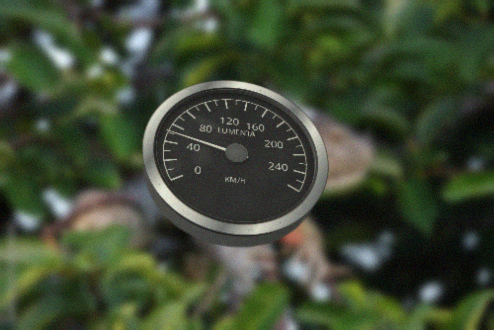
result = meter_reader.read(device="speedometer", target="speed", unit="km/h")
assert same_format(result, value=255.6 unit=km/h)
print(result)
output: value=50 unit=km/h
